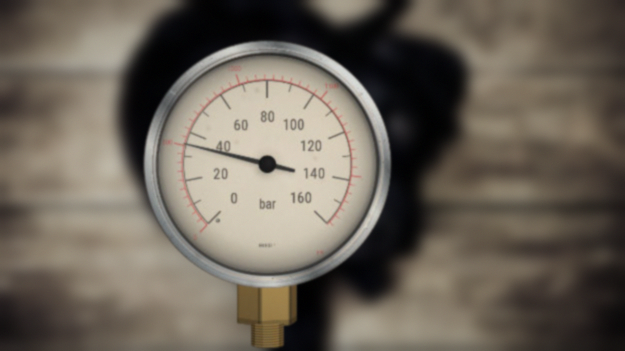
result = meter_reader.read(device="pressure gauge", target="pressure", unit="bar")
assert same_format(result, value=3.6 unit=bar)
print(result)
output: value=35 unit=bar
